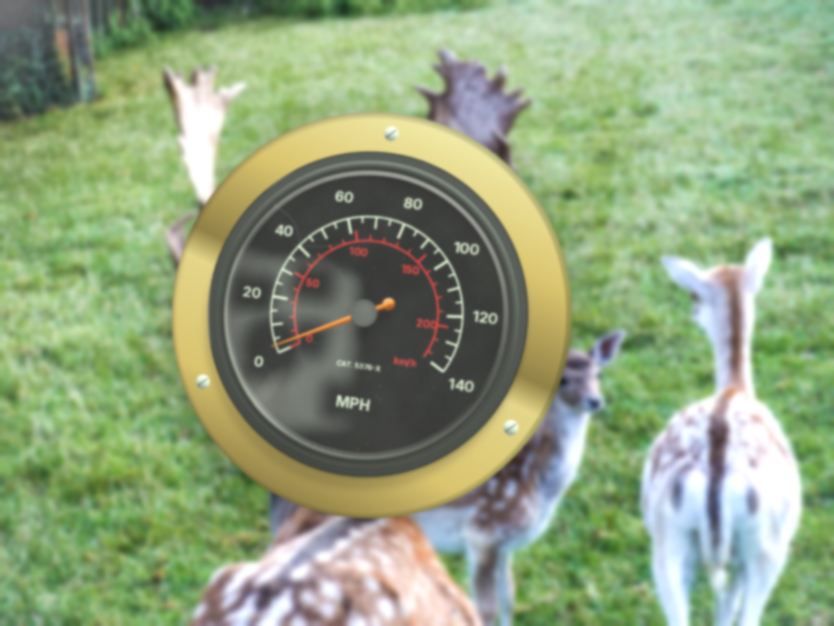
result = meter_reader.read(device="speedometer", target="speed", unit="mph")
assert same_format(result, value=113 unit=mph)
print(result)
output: value=2.5 unit=mph
